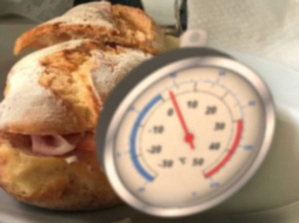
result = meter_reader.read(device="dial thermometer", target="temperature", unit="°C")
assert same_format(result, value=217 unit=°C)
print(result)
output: value=2.5 unit=°C
